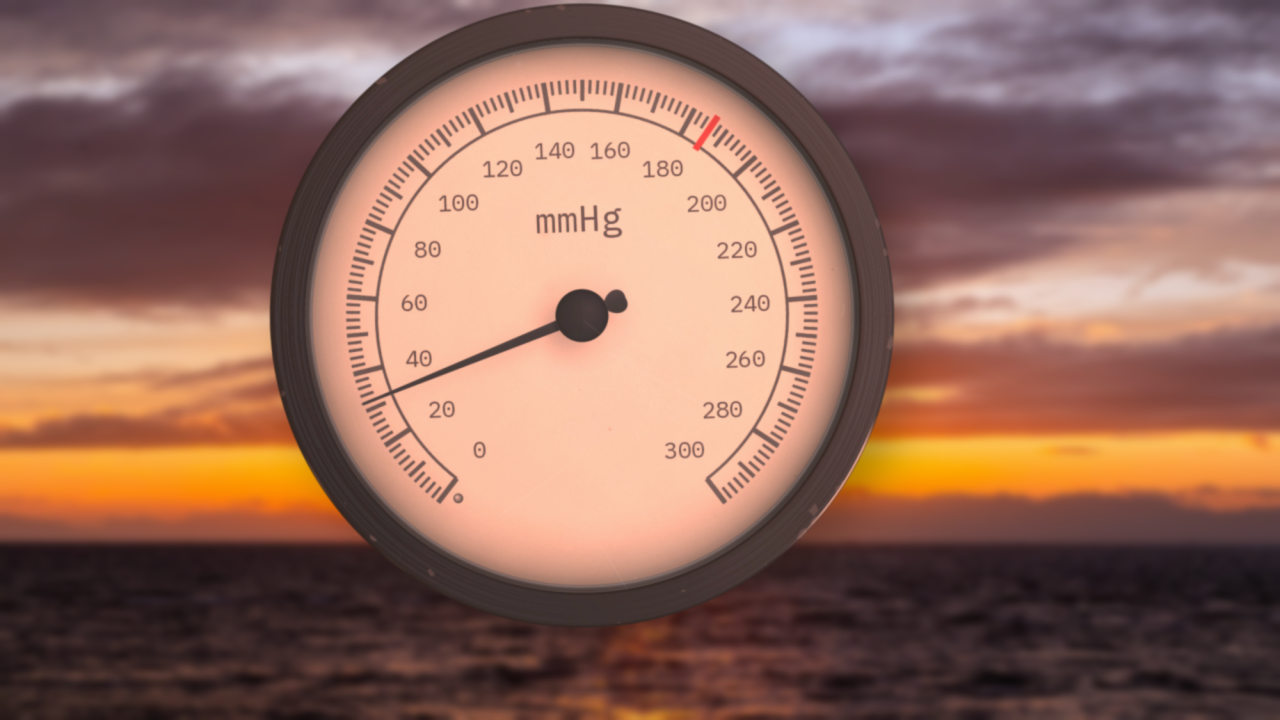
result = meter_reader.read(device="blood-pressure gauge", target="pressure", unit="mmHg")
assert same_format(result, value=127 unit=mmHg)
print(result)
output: value=32 unit=mmHg
